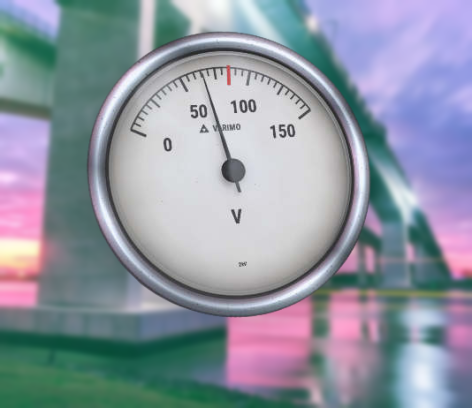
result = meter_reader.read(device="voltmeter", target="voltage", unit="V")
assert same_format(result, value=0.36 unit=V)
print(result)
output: value=65 unit=V
